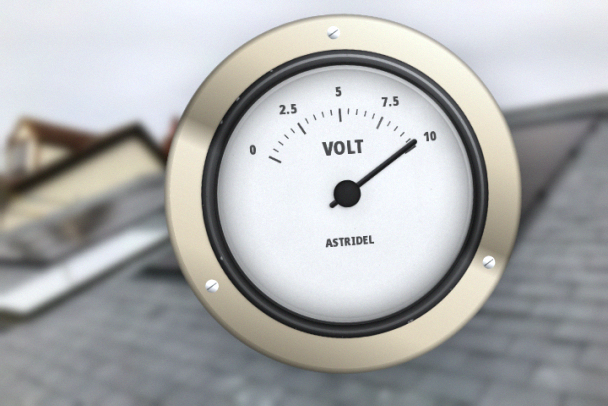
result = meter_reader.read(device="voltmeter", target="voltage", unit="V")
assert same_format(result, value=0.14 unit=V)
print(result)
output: value=9.75 unit=V
